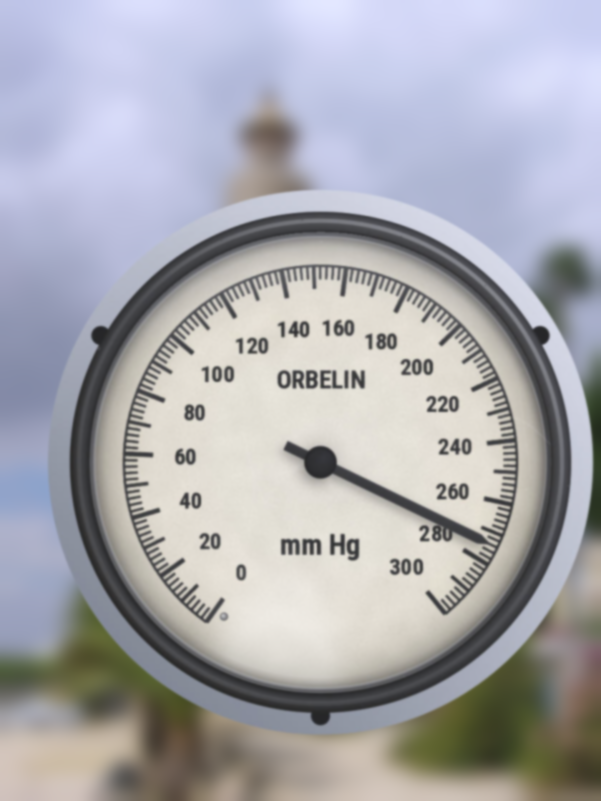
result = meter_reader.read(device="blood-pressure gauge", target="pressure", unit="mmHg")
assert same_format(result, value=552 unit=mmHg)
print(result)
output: value=274 unit=mmHg
